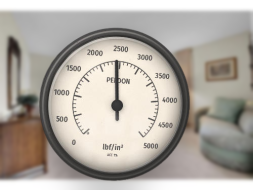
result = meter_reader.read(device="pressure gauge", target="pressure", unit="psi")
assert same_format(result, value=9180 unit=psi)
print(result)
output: value=2400 unit=psi
